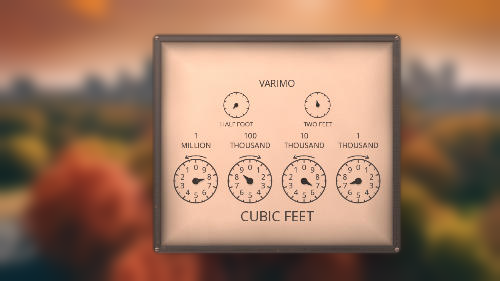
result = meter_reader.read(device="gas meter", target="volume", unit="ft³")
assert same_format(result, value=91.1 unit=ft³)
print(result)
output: value=786700 unit=ft³
